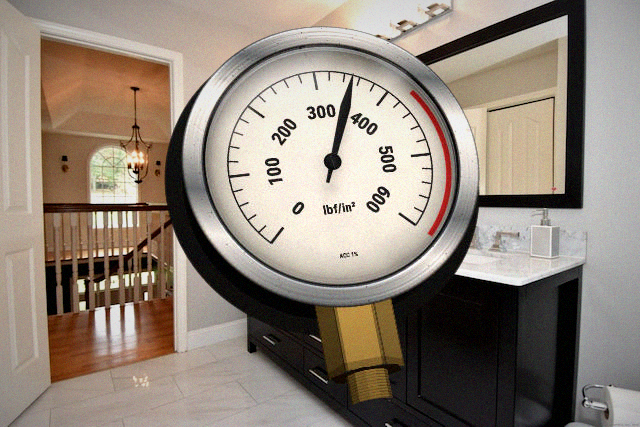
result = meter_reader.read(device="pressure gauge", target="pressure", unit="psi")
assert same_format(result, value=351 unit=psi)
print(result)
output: value=350 unit=psi
